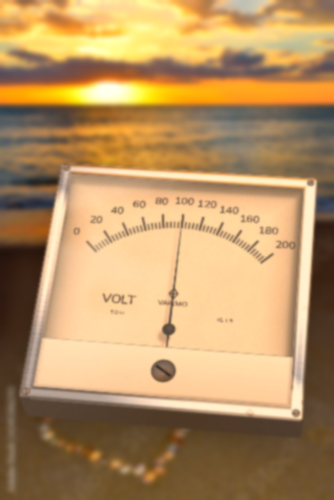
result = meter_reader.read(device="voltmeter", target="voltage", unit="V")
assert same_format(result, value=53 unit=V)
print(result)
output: value=100 unit=V
